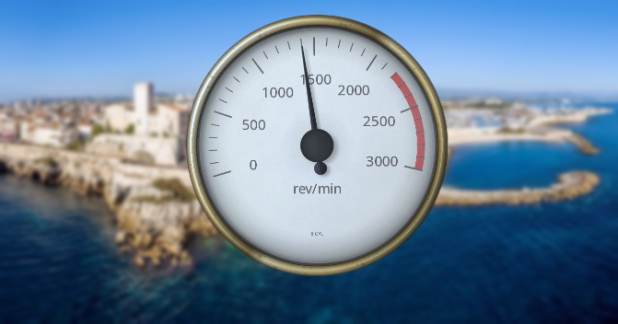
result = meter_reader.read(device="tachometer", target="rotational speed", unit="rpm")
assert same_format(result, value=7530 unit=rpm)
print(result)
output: value=1400 unit=rpm
